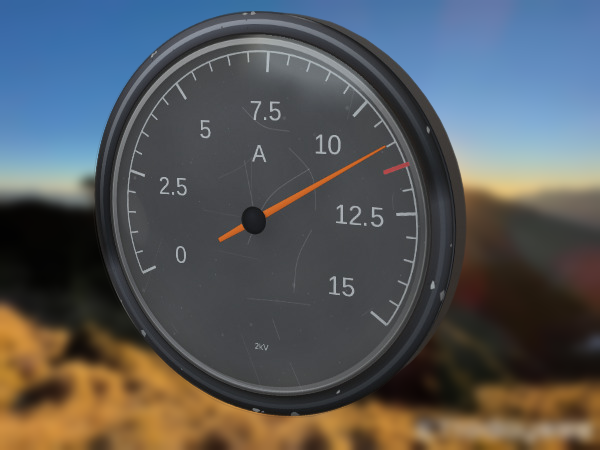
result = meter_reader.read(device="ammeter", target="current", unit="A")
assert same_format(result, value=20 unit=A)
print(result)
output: value=11 unit=A
